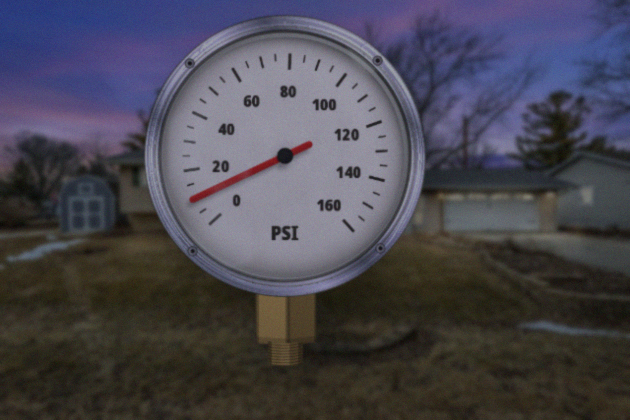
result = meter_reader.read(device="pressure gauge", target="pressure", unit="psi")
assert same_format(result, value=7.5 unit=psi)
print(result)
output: value=10 unit=psi
